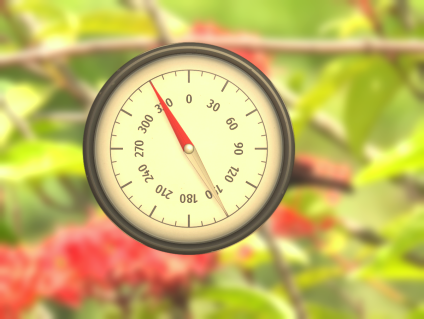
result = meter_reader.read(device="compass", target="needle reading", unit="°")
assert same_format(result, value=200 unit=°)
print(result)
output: value=330 unit=°
